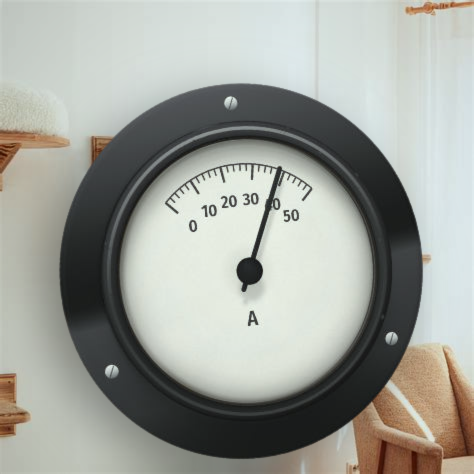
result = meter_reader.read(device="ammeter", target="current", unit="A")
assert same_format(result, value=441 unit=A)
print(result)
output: value=38 unit=A
